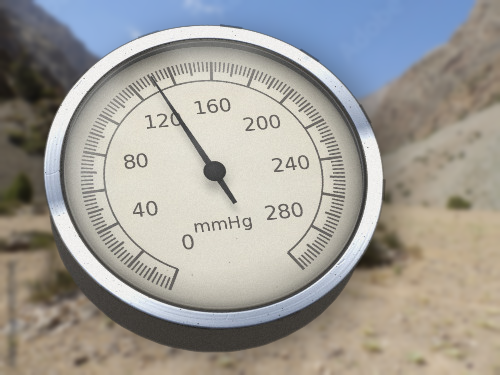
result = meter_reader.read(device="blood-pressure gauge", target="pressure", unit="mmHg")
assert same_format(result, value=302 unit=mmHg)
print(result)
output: value=130 unit=mmHg
